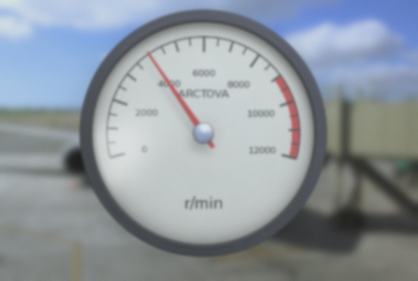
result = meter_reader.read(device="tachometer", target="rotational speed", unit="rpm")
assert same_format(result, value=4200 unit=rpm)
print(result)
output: value=4000 unit=rpm
